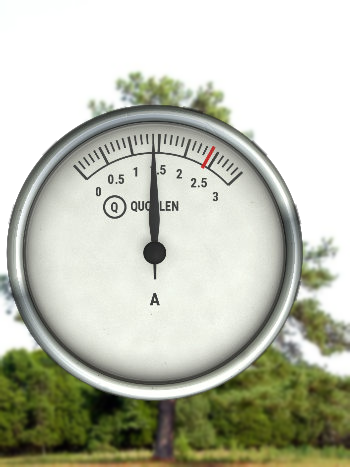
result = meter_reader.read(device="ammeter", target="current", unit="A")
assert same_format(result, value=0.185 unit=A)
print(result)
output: value=1.4 unit=A
